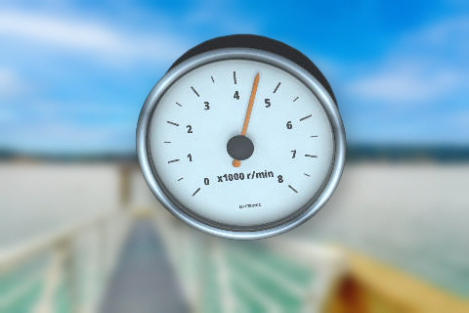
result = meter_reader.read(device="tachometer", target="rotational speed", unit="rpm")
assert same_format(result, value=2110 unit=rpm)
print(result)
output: value=4500 unit=rpm
